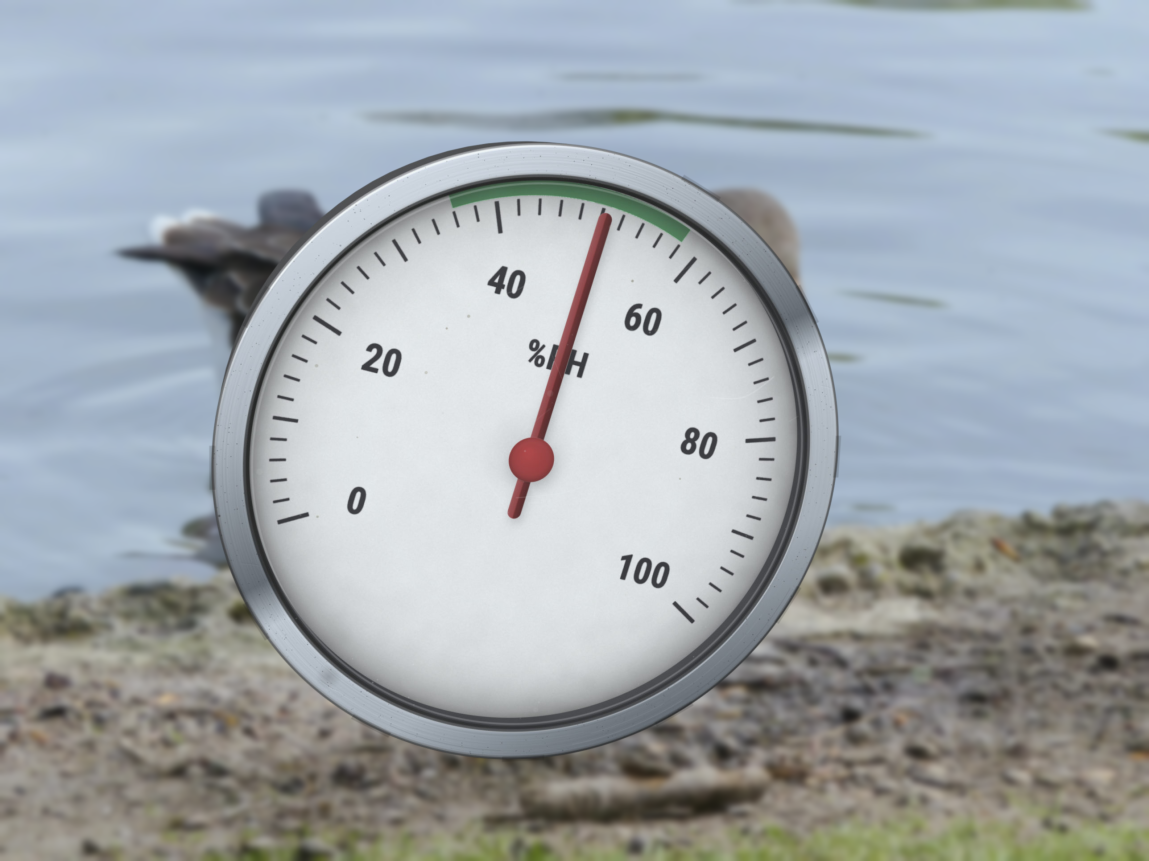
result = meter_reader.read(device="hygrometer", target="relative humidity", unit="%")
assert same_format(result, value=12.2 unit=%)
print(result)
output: value=50 unit=%
